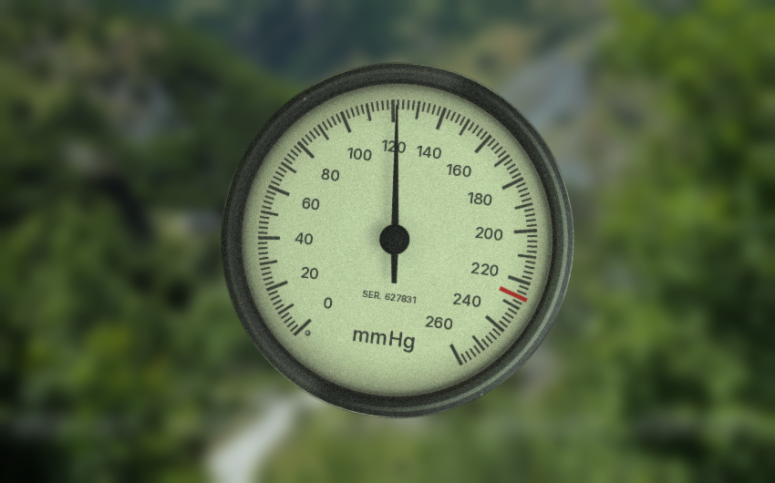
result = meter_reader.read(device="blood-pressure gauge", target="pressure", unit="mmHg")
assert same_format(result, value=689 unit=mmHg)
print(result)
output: value=122 unit=mmHg
